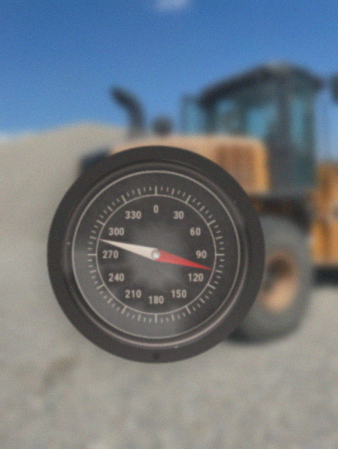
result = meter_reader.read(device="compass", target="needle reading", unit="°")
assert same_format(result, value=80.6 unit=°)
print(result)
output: value=105 unit=°
